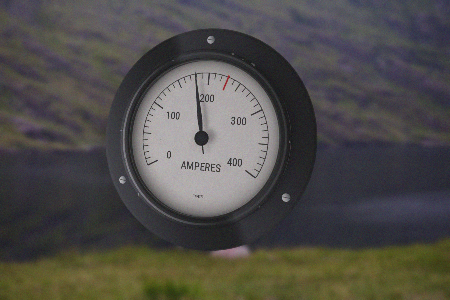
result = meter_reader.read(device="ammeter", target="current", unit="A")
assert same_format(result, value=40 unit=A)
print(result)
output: value=180 unit=A
